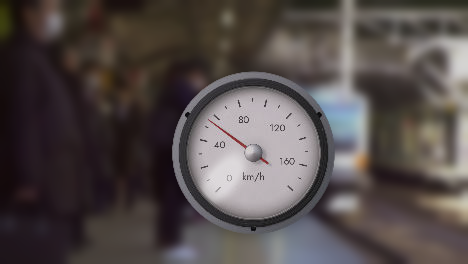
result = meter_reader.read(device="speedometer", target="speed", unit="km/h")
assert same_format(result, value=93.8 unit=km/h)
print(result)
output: value=55 unit=km/h
